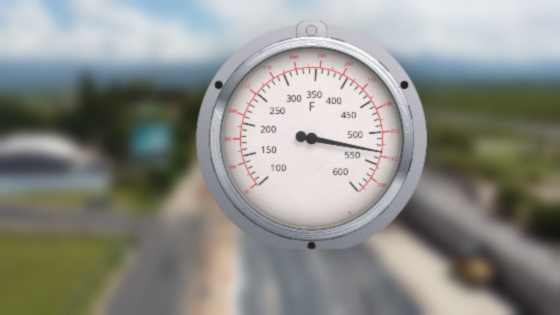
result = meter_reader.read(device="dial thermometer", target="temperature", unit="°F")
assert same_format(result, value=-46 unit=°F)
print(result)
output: value=530 unit=°F
